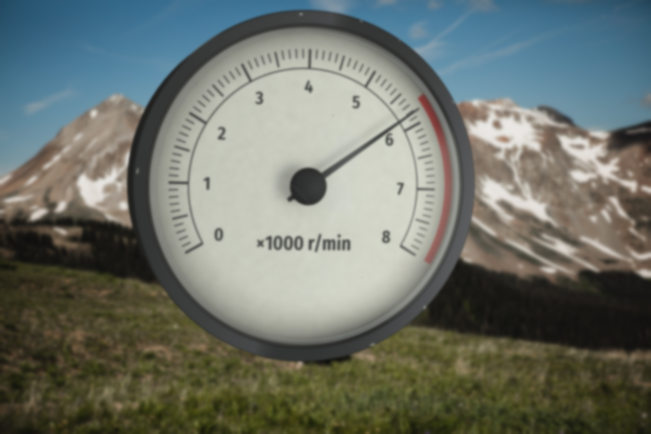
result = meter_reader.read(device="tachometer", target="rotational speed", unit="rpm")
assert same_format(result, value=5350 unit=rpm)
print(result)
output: value=5800 unit=rpm
